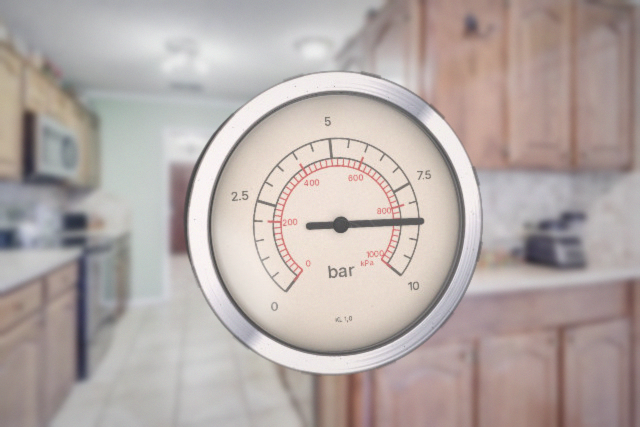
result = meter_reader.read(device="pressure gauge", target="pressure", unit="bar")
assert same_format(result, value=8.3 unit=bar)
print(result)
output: value=8.5 unit=bar
